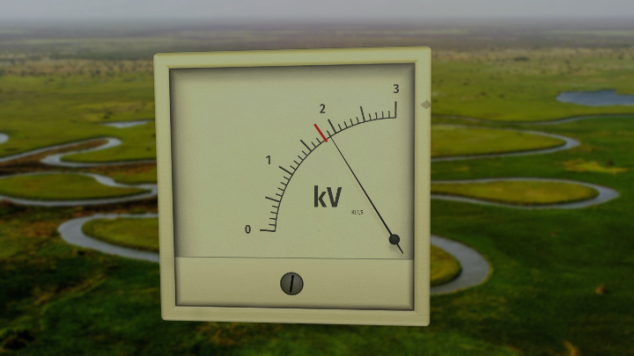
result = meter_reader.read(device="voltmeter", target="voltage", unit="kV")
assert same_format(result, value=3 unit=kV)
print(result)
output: value=1.9 unit=kV
